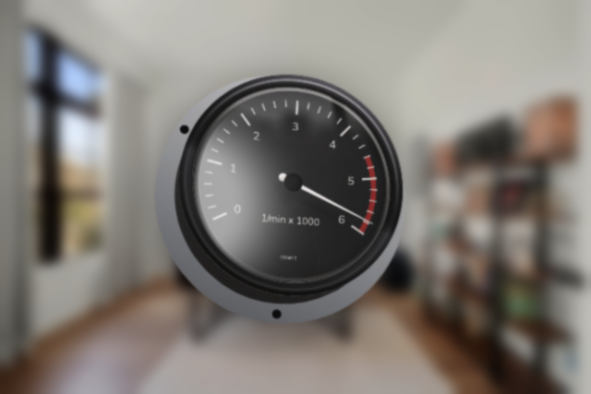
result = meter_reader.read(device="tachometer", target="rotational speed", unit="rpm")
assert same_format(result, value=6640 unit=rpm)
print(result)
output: value=5800 unit=rpm
